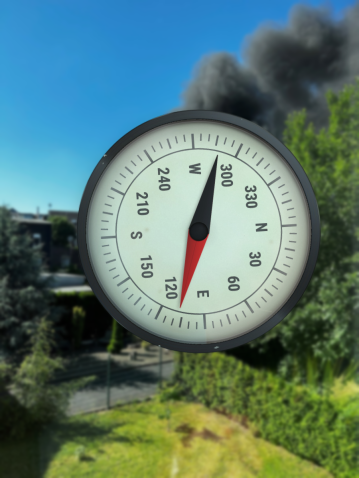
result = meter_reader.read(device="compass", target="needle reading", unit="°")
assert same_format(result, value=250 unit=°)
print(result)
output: value=107.5 unit=°
